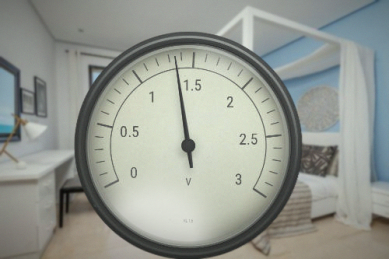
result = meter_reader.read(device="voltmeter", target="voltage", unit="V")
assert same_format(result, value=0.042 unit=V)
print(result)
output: value=1.35 unit=V
